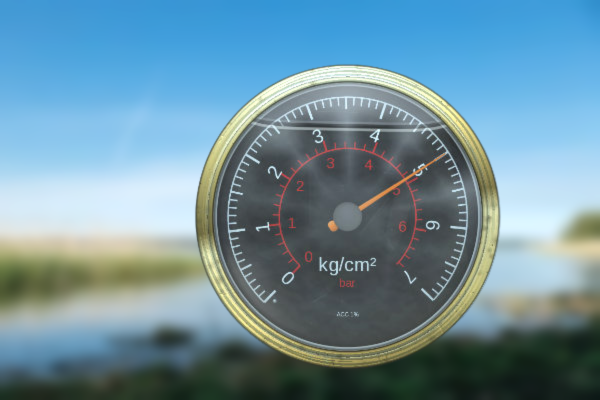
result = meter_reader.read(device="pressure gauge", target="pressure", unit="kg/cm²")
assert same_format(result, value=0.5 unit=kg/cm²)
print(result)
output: value=5 unit=kg/cm²
